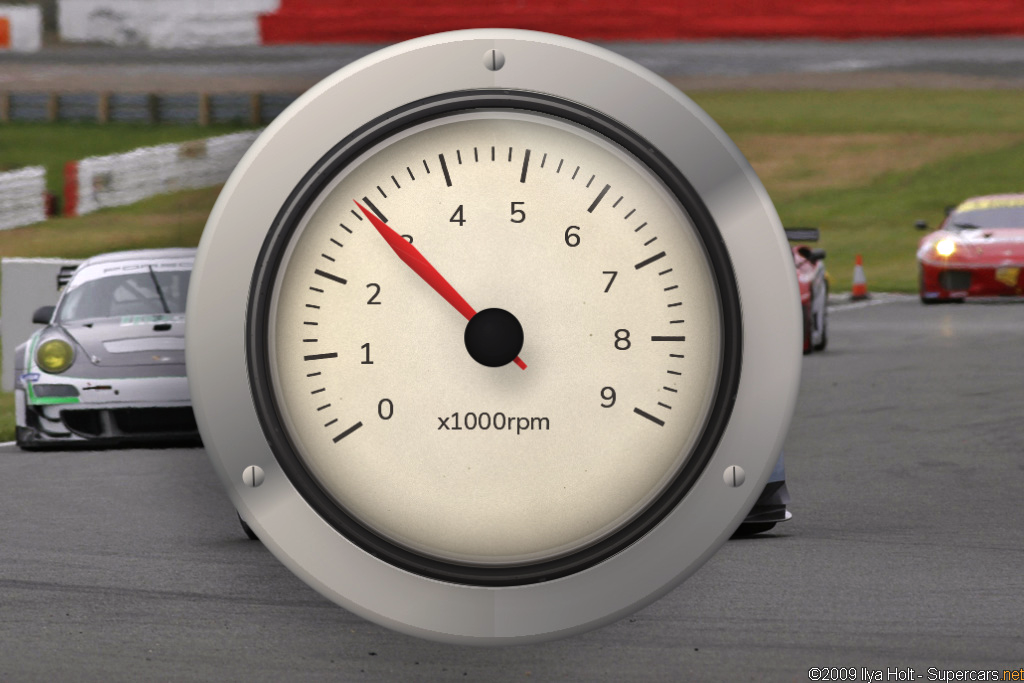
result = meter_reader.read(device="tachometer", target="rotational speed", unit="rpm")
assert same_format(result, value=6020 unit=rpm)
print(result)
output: value=2900 unit=rpm
